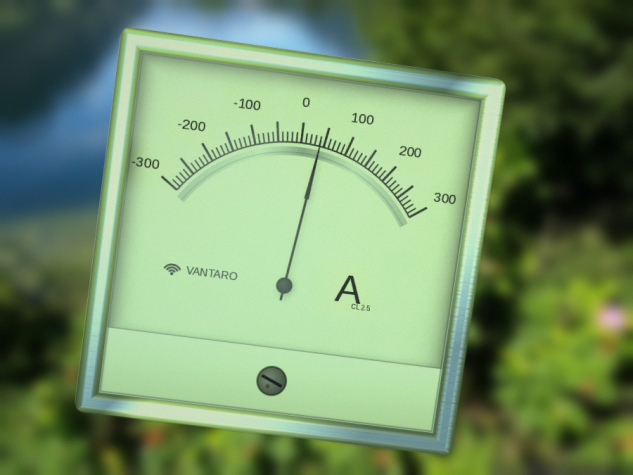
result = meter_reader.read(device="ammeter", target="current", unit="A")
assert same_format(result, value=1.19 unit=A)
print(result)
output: value=40 unit=A
